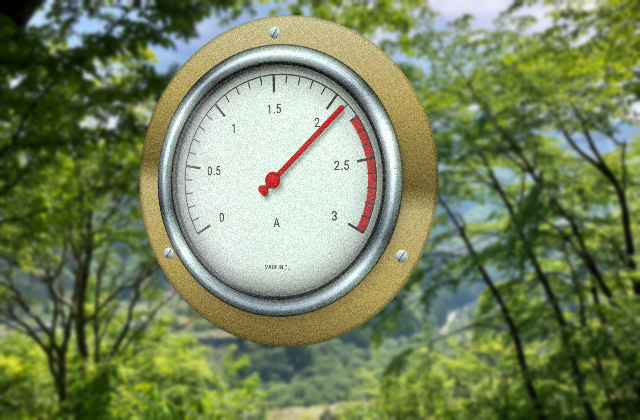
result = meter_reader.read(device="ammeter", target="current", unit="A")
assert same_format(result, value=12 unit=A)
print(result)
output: value=2.1 unit=A
